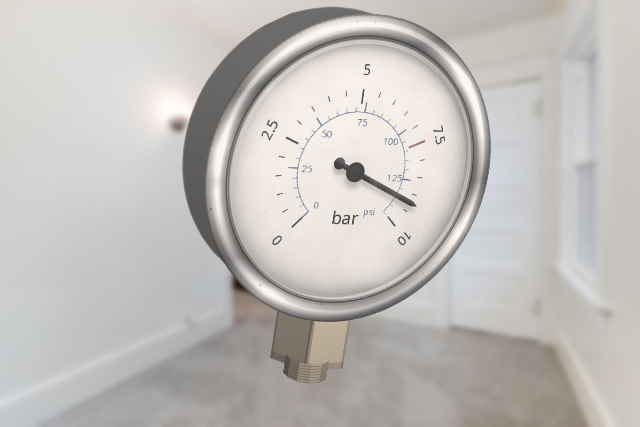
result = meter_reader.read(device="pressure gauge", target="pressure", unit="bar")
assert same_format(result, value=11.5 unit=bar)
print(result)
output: value=9.25 unit=bar
